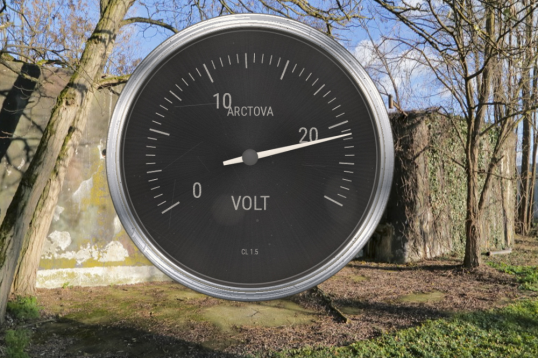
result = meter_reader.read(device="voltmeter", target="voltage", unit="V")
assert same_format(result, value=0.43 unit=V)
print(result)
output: value=20.75 unit=V
